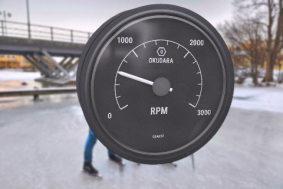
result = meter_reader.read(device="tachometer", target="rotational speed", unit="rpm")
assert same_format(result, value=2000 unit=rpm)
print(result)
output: value=600 unit=rpm
